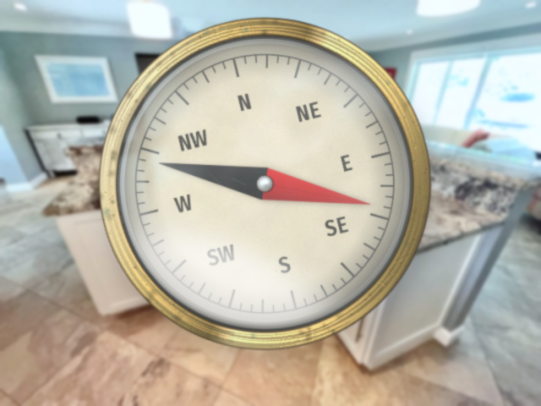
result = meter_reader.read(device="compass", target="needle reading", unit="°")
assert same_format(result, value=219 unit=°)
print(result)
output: value=115 unit=°
